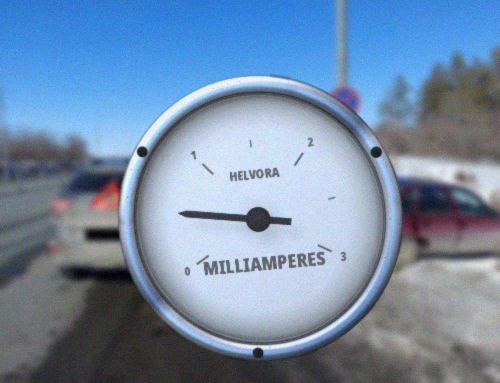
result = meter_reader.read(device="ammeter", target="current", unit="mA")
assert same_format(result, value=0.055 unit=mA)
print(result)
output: value=0.5 unit=mA
